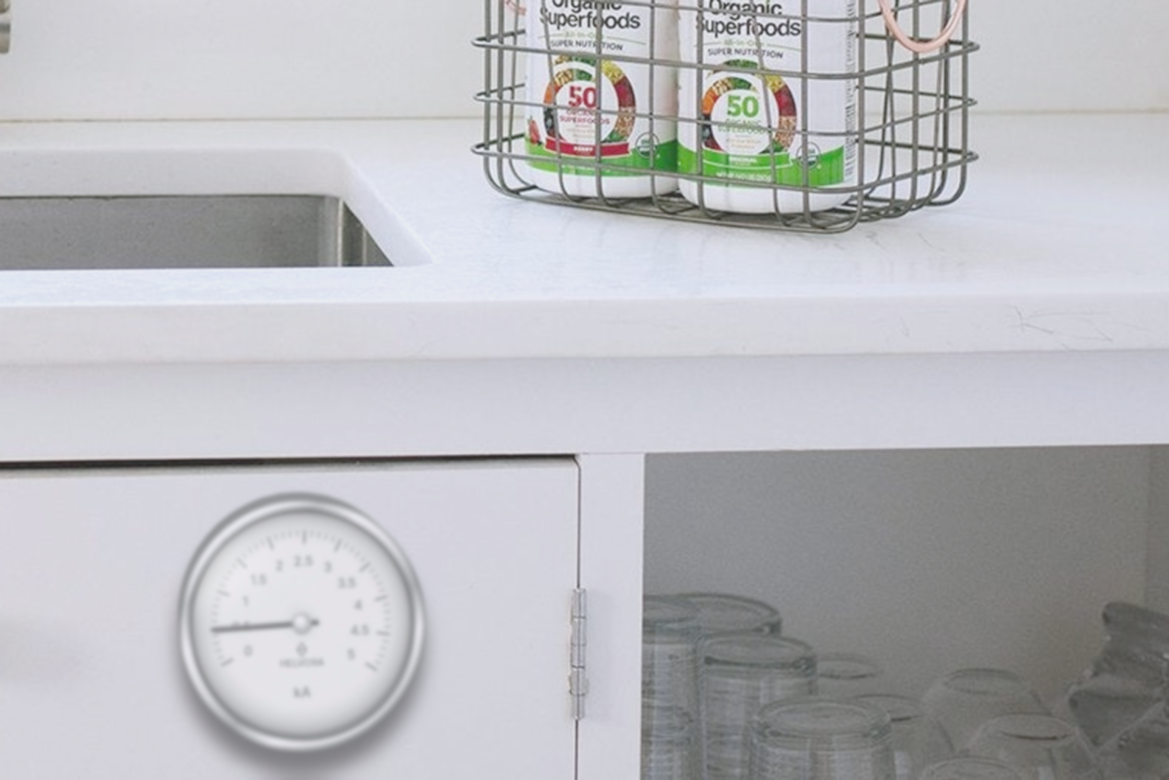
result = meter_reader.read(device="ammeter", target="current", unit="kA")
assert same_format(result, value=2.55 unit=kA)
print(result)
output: value=0.5 unit=kA
